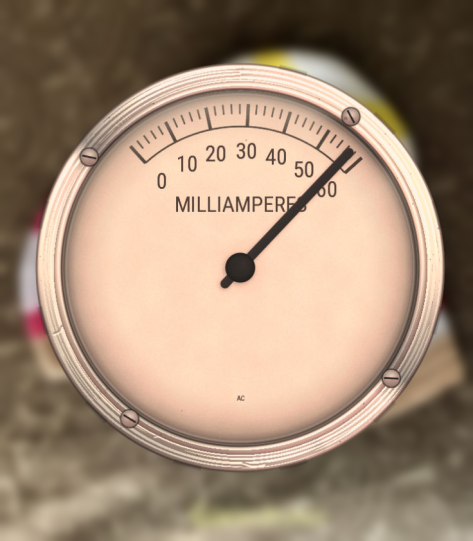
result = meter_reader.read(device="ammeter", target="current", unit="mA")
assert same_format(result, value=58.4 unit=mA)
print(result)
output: value=57 unit=mA
